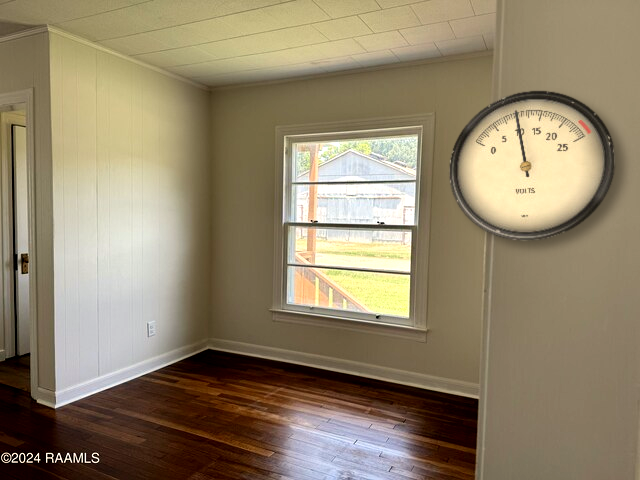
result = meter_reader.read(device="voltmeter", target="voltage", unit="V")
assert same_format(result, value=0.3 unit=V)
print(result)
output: value=10 unit=V
